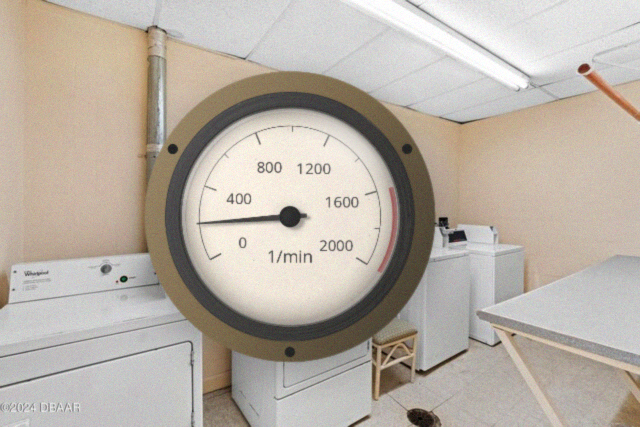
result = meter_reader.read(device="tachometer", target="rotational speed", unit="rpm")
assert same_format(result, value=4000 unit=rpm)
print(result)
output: value=200 unit=rpm
